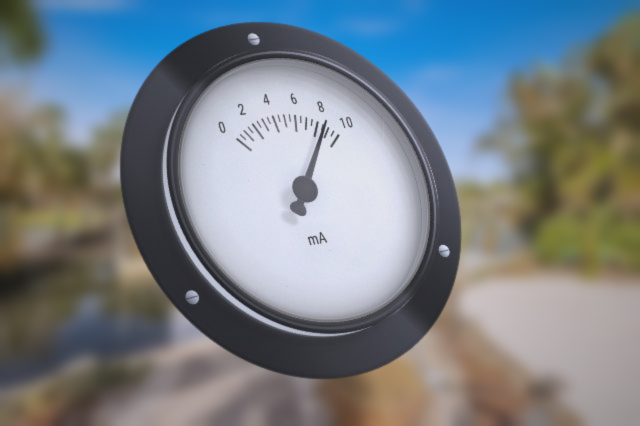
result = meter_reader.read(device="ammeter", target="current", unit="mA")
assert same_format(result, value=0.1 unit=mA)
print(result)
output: value=8.5 unit=mA
